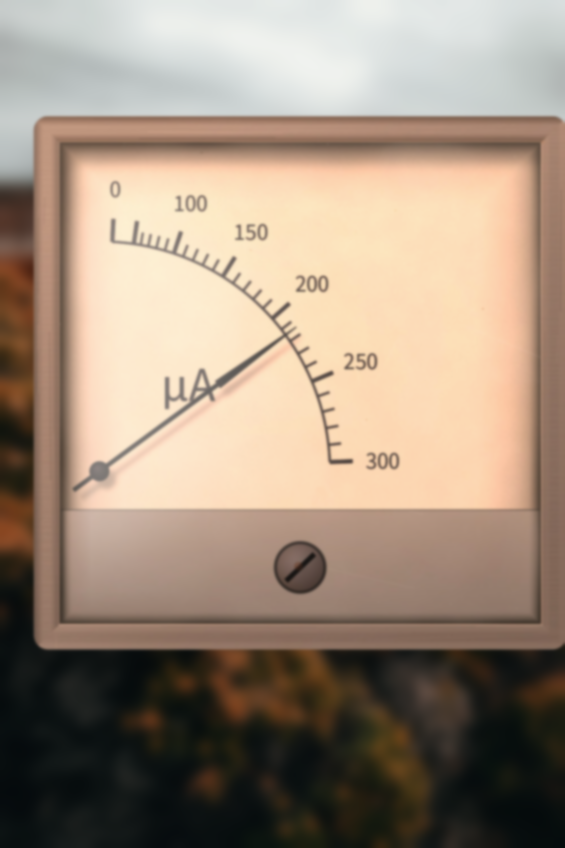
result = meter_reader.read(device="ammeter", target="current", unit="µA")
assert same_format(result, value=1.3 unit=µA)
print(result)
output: value=215 unit=µA
